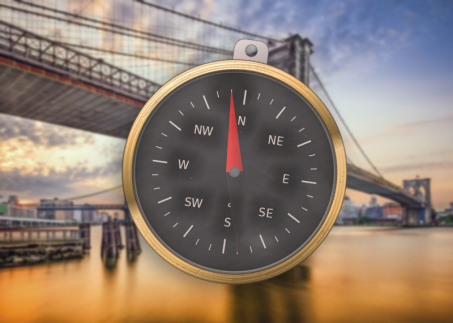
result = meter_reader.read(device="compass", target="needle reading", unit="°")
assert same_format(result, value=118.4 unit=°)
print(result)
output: value=350 unit=°
